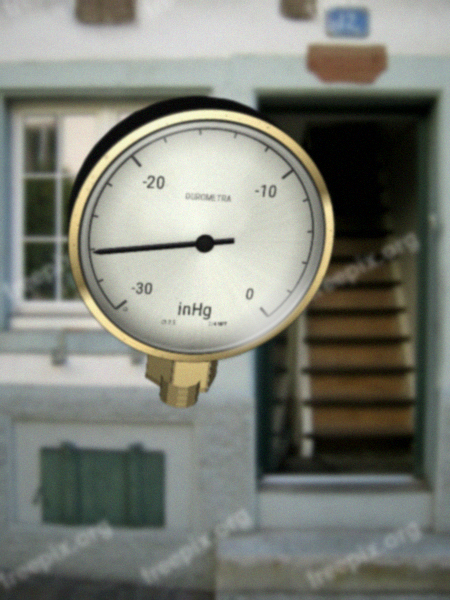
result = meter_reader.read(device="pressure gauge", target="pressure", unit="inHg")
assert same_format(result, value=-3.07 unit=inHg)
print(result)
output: value=-26 unit=inHg
